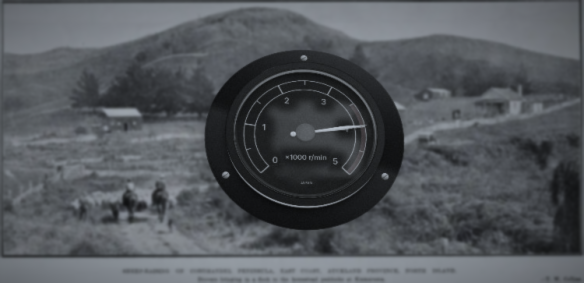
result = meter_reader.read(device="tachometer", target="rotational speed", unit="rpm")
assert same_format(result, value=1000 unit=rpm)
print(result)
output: value=4000 unit=rpm
